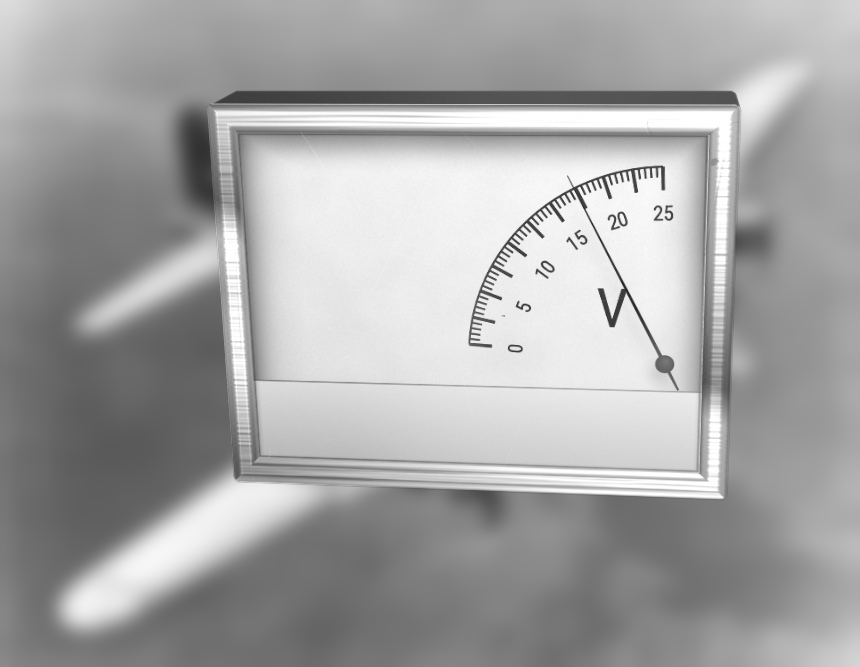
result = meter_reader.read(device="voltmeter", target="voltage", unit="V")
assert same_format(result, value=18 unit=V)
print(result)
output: value=17.5 unit=V
